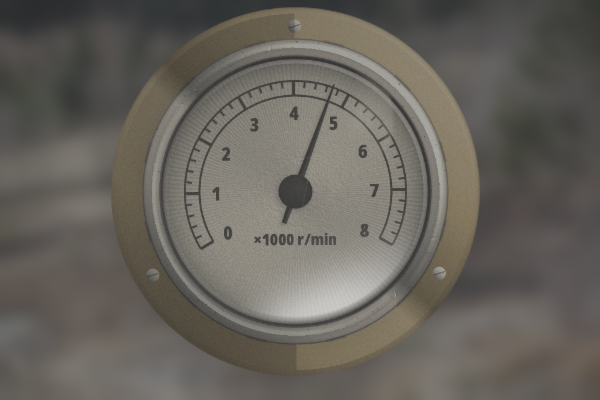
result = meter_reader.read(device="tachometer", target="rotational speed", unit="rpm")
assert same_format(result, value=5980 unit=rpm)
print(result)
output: value=4700 unit=rpm
